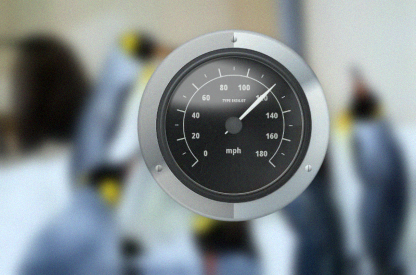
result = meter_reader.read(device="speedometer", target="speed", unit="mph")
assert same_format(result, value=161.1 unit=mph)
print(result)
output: value=120 unit=mph
